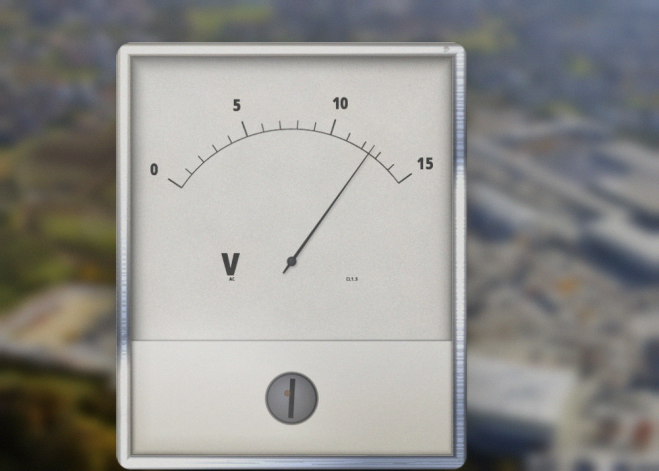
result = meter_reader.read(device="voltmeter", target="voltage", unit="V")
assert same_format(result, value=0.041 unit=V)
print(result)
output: value=12.5 unit=V
